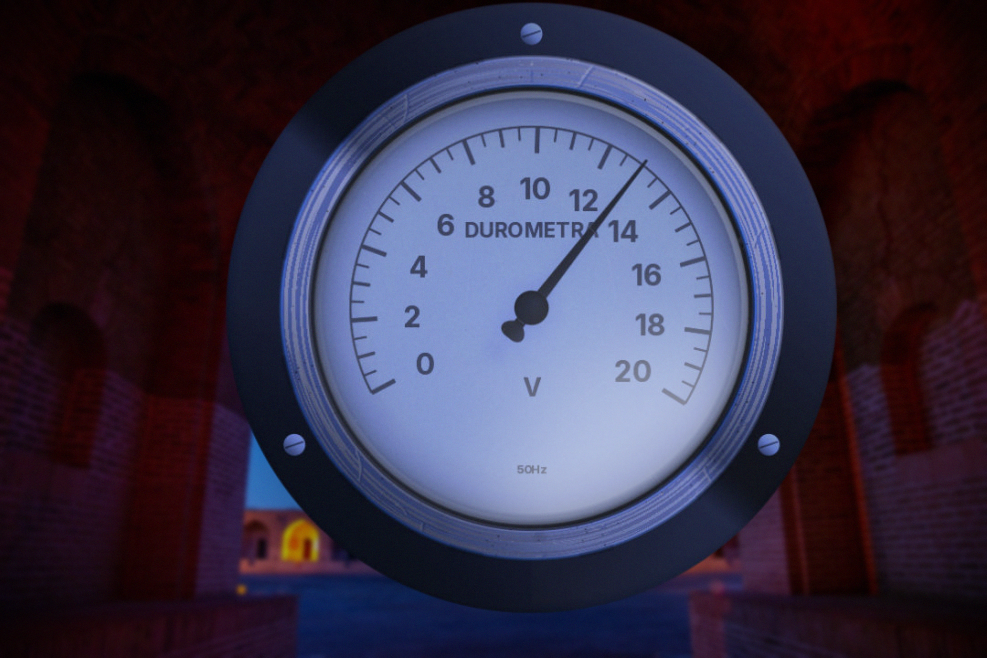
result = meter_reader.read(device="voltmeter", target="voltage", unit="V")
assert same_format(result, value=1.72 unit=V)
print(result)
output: value=13 unit=V
